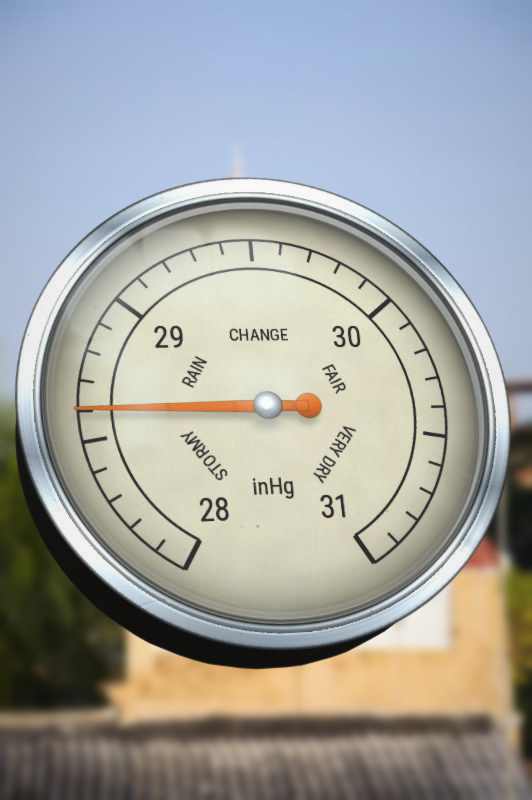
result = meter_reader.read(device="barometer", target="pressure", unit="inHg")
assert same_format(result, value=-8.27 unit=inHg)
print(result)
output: value=28.6 unit=inHg
